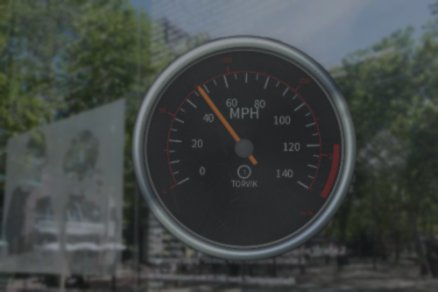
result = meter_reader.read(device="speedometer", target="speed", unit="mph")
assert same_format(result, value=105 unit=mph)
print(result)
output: value=47.5 unit=mph
